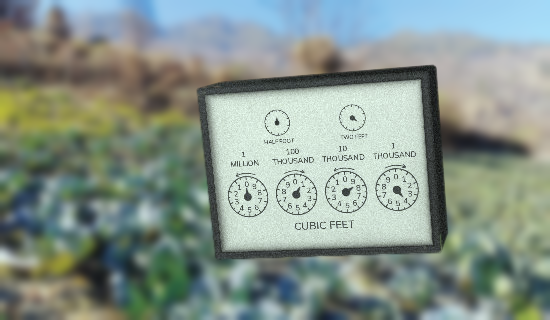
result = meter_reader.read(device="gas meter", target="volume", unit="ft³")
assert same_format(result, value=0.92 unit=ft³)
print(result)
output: value=8400 unit=ft³
